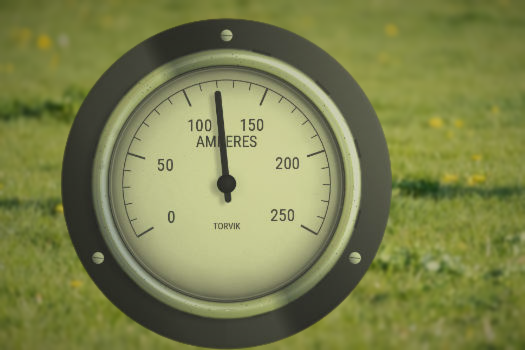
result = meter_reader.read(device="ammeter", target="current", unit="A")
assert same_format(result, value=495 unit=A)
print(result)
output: value=120 unit=A
